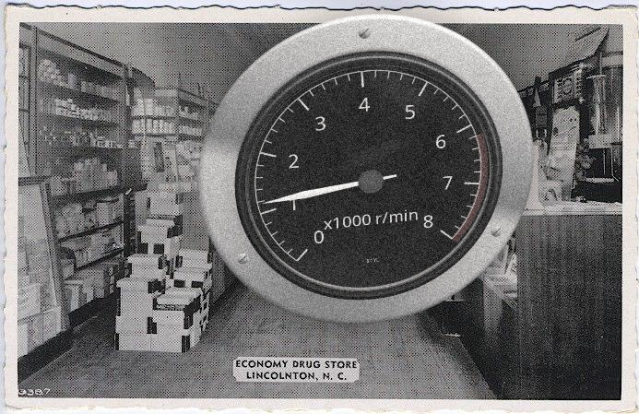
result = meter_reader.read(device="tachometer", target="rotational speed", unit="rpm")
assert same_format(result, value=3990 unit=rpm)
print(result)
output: value=1200 unit=rpm
